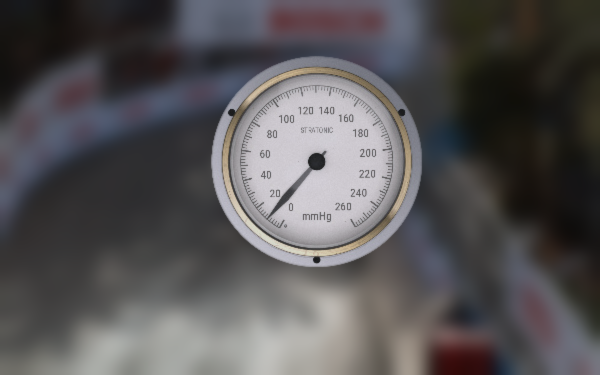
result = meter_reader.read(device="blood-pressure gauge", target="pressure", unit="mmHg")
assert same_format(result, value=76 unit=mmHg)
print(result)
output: value=10 unit=mmHg
